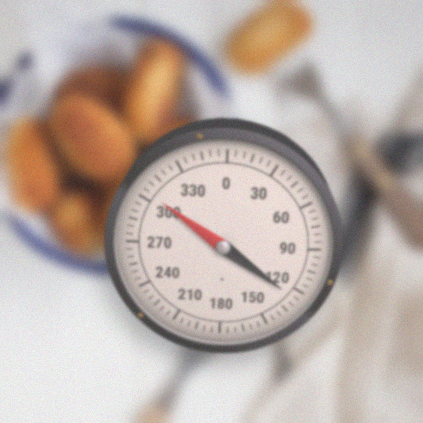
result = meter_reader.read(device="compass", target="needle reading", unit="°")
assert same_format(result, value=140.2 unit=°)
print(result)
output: value=305 unit=°
